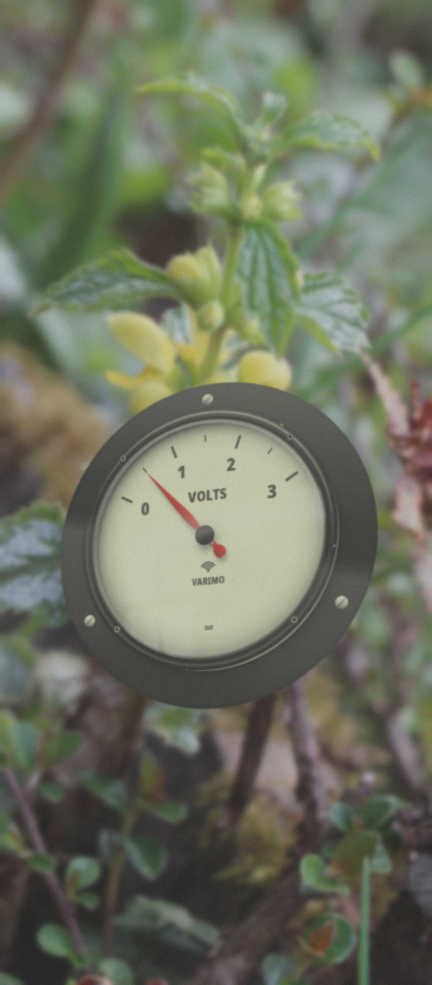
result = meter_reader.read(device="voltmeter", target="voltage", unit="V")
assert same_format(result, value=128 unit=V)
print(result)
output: value=0.5 unit=V
